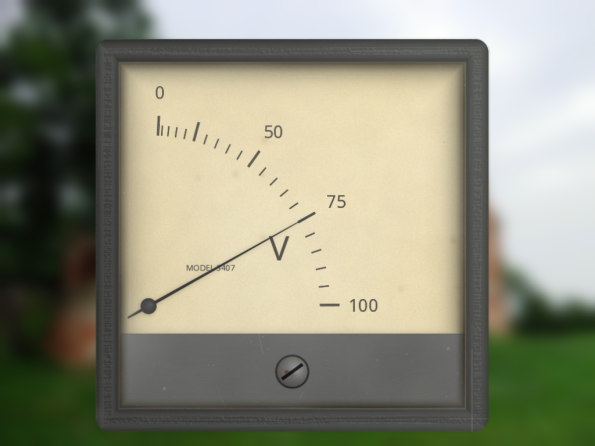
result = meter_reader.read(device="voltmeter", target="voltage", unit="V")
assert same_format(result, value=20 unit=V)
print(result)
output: value=75 unit=V
